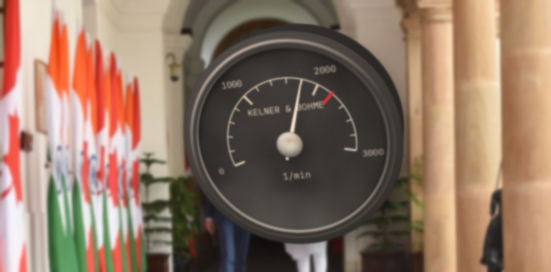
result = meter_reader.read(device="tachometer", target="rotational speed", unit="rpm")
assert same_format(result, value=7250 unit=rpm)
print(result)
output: value=1800 unit=rpm
